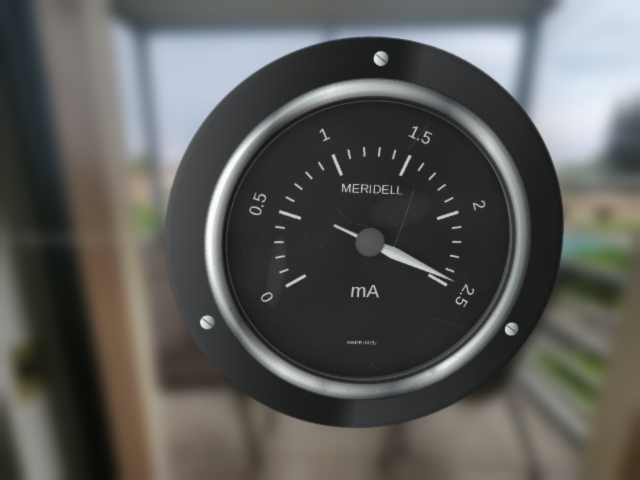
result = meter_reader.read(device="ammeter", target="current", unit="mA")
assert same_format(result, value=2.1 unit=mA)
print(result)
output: value=2.45 unit=mA
